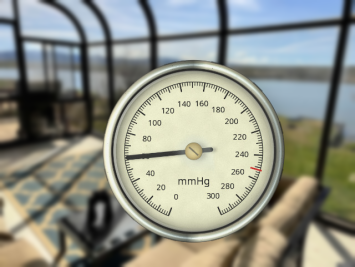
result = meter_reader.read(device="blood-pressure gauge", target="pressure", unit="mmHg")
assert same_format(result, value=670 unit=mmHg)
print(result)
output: value=60 unit=mmHg
